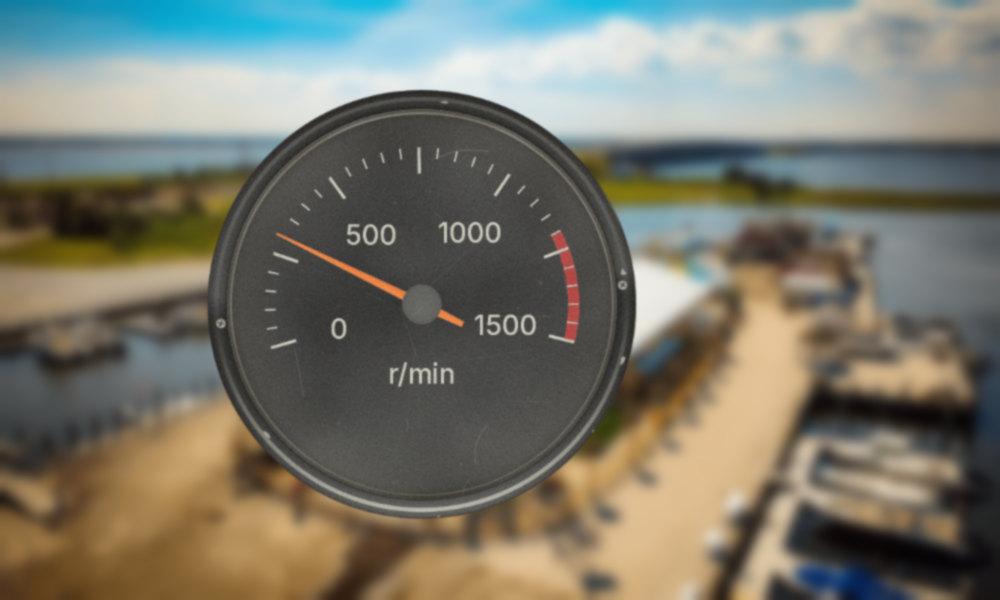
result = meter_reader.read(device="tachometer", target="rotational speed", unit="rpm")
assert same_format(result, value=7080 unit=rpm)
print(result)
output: value=300 unit=rpm
